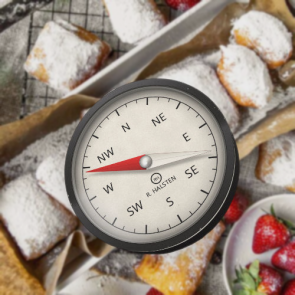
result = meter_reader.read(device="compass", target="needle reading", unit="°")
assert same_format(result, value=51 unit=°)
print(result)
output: value=295 unit=°
